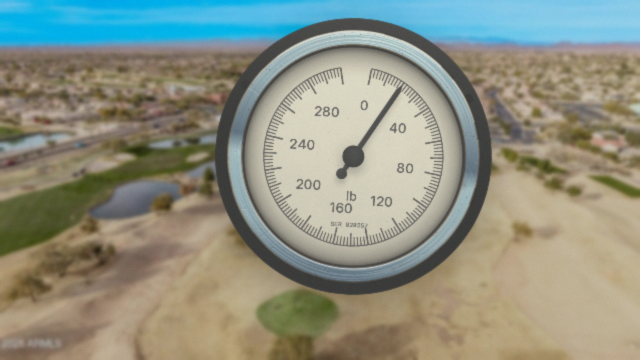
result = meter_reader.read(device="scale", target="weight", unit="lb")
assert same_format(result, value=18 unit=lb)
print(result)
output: value=20 unit=lb
